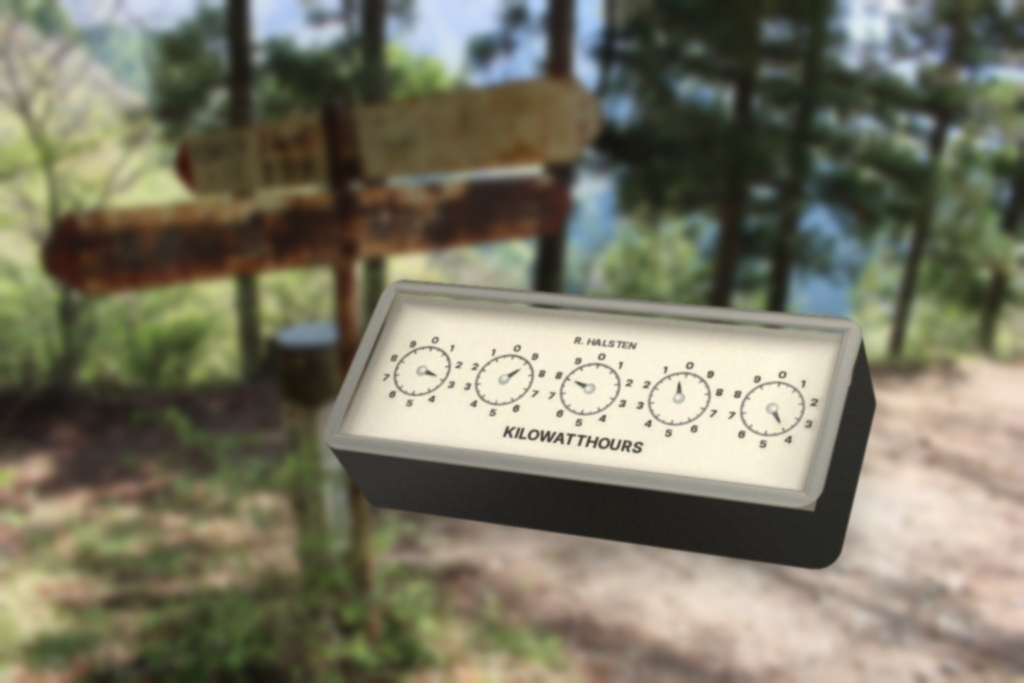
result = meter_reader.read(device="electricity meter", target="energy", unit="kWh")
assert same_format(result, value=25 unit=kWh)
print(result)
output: value=28804 unit=kWh
